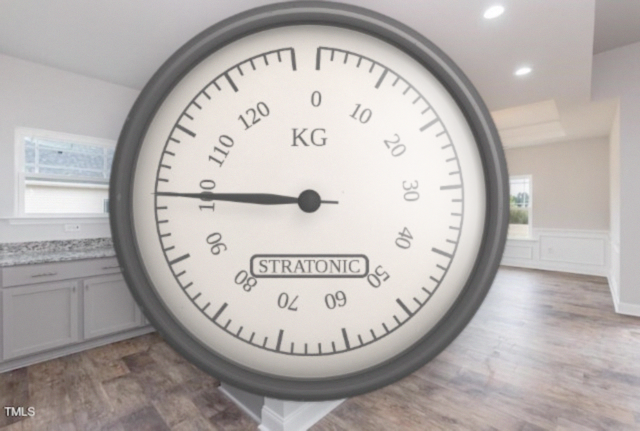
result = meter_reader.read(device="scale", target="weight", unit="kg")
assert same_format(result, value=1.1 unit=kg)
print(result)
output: value=100 unit=kg
